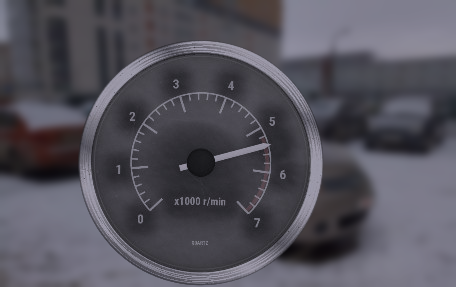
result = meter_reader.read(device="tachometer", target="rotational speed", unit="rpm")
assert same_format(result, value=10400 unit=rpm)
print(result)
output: value=5400 unit=rpm
